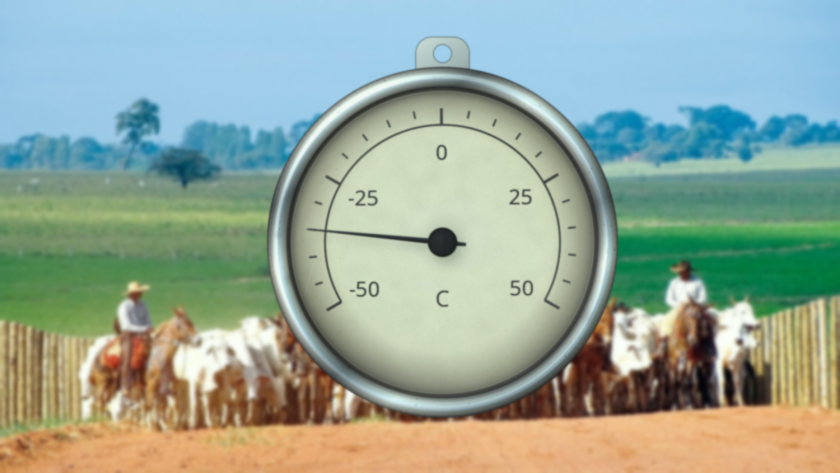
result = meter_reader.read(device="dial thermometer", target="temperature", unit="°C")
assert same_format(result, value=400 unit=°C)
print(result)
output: value=-35 unit=°C
